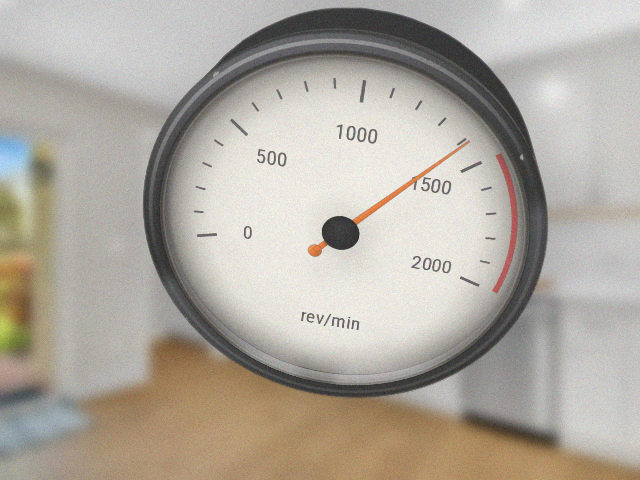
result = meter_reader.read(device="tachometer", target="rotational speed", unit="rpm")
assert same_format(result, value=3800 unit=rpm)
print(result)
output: value=1400 unit=rpm
